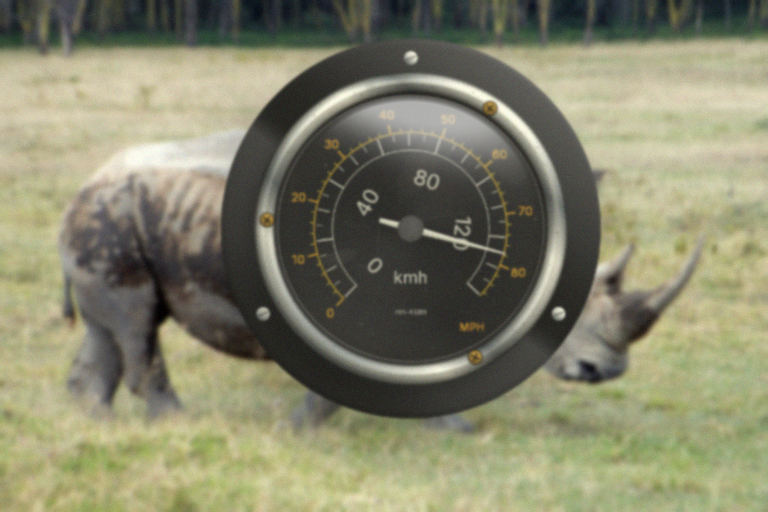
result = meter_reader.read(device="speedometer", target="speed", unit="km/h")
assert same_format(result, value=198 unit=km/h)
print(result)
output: value=125 unit=km/h
